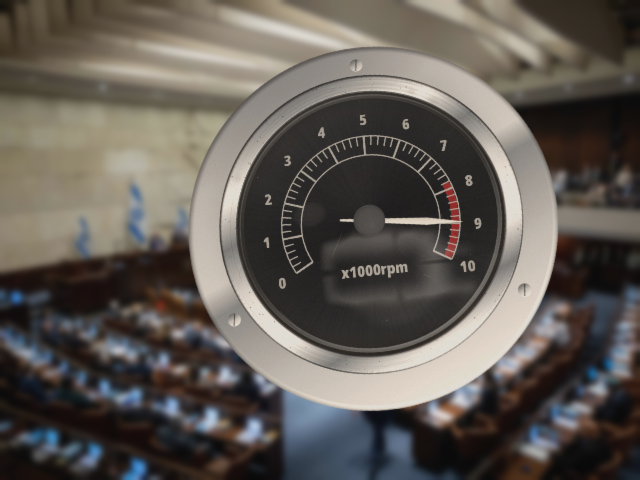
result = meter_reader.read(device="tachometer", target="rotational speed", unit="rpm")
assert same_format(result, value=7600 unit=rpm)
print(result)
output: value=9000 unit=rpm
